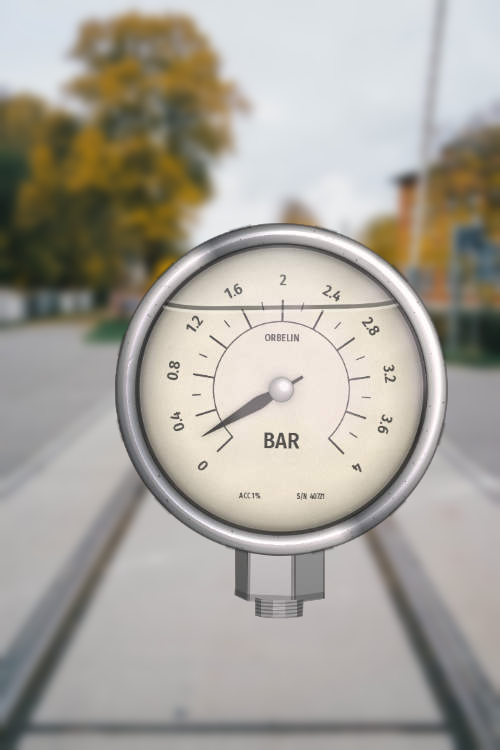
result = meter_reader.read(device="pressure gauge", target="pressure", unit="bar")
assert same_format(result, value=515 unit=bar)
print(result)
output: value=0.2 unit=bar
